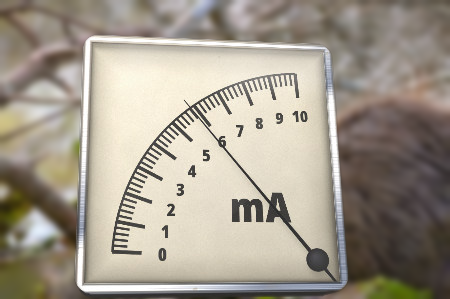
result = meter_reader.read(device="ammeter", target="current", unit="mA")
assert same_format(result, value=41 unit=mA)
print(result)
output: value=5.8 unit=mA
